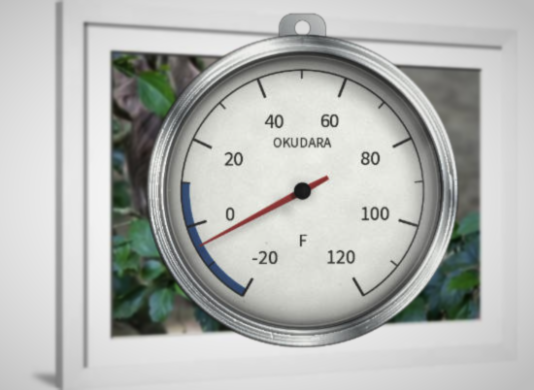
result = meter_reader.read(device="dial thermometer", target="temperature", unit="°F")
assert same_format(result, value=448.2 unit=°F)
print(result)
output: value=-5 unit=°F
